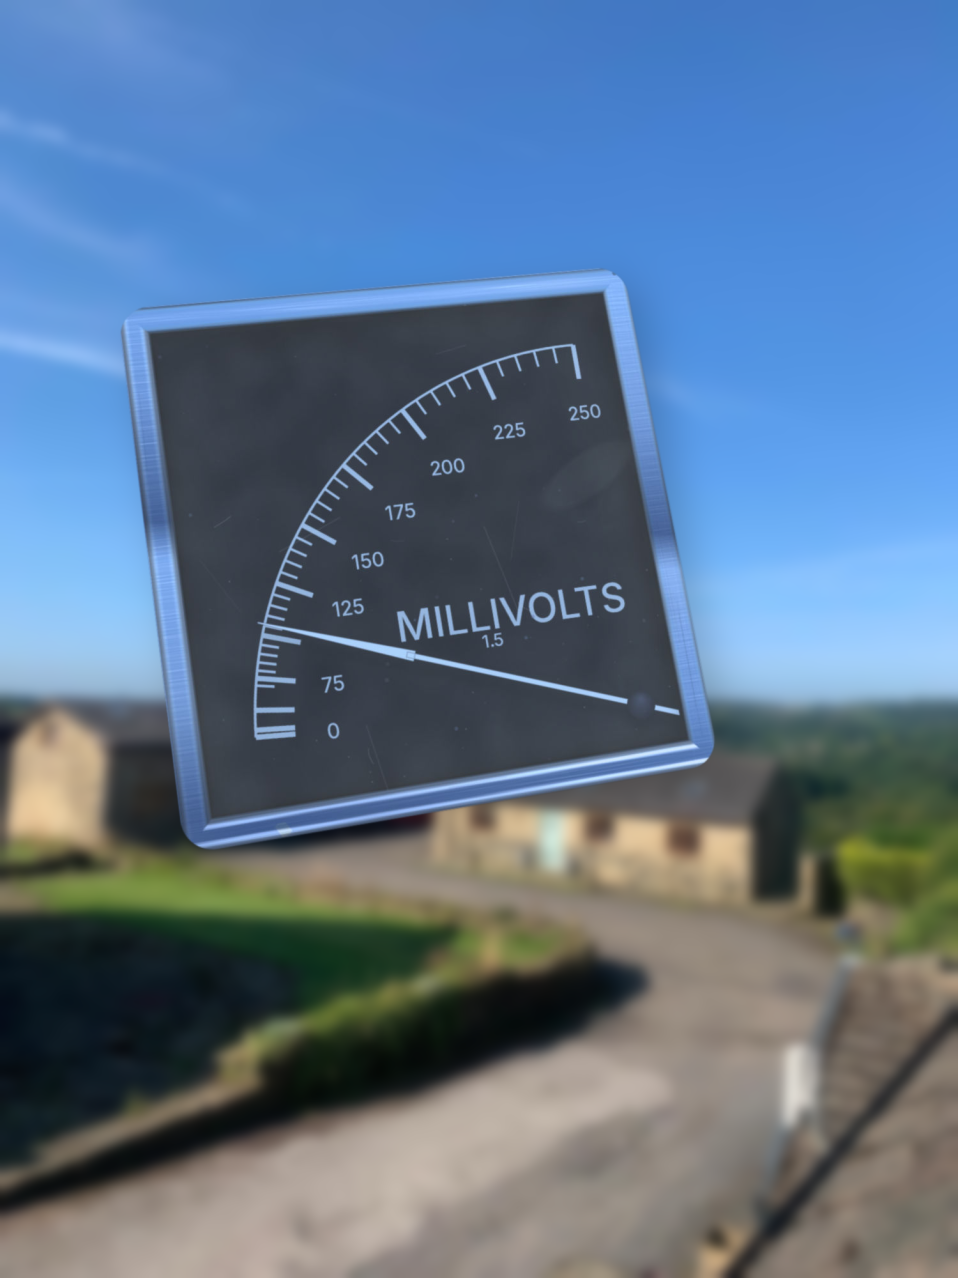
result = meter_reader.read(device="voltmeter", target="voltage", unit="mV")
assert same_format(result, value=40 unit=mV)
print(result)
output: value=105 unit=mV
